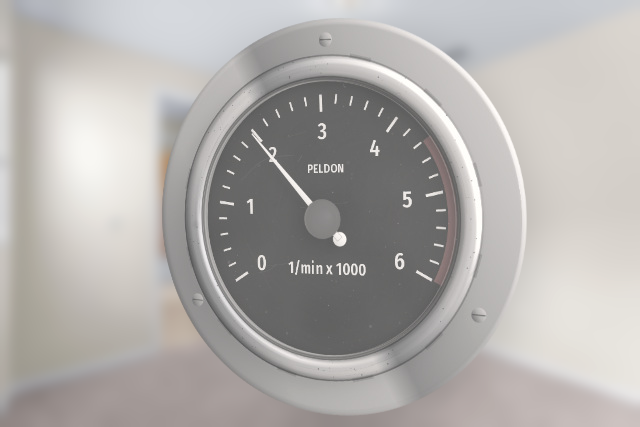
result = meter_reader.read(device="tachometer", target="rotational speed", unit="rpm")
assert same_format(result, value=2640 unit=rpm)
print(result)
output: value=2000 unit=rpm
